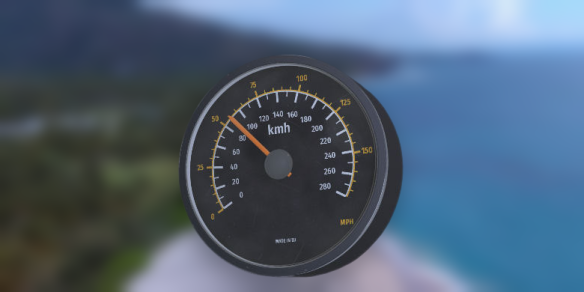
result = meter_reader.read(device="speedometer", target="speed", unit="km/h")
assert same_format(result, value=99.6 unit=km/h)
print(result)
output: value=90 unit=km/h
